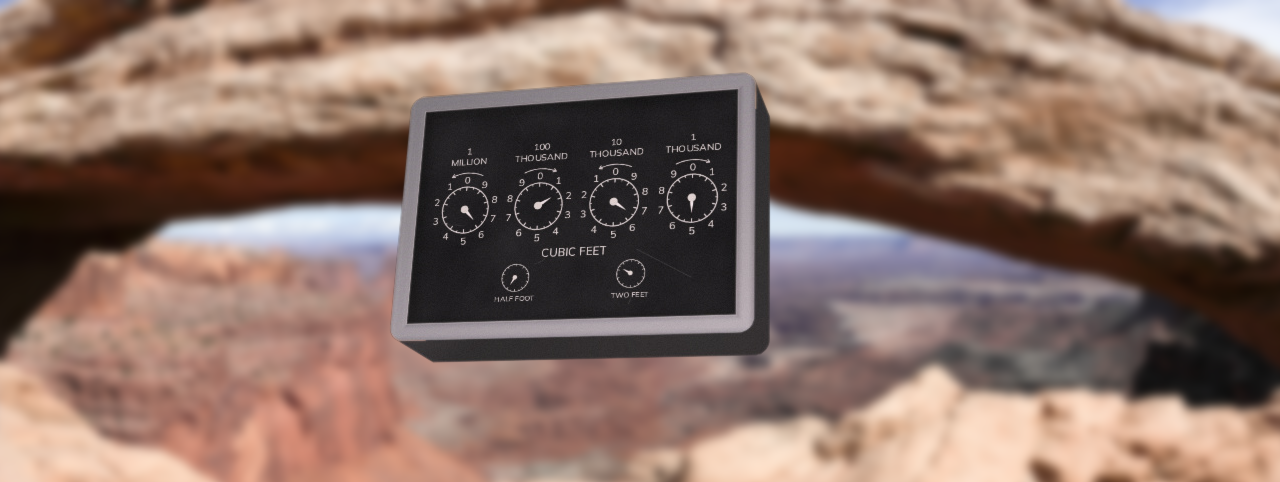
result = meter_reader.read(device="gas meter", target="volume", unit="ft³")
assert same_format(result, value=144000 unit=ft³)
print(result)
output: value=616500 unit=ft³
